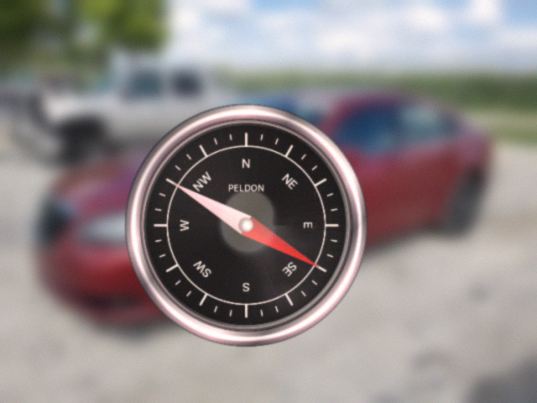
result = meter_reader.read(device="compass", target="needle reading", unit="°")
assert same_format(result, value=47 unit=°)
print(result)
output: value=120 unit=°
